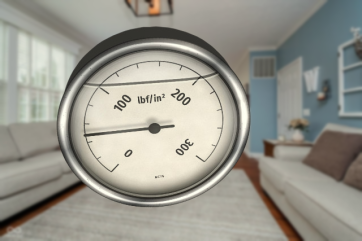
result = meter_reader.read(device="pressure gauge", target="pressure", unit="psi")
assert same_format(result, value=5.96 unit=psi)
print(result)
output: value=50 unit=psi
